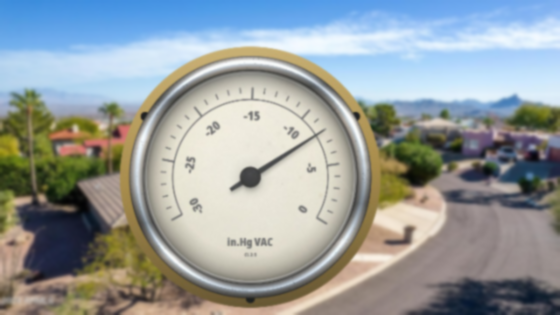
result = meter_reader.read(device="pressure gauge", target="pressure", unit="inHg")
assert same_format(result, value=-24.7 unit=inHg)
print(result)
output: value=-8 unit=inHg
